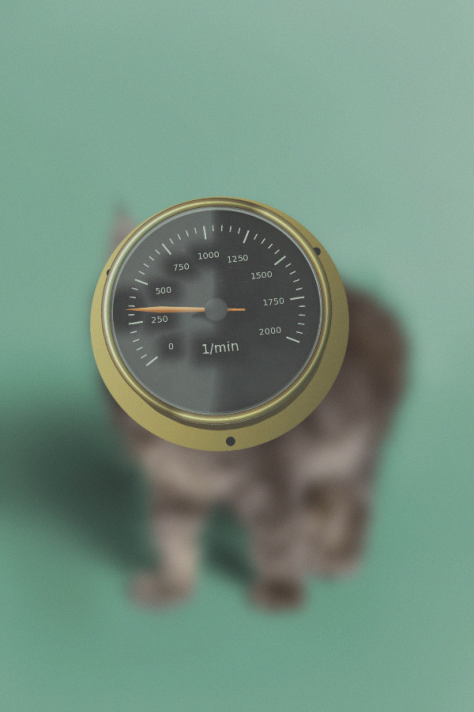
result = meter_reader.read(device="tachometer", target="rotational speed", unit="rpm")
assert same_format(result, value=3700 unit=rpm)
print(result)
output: value=325 unit=rpm
